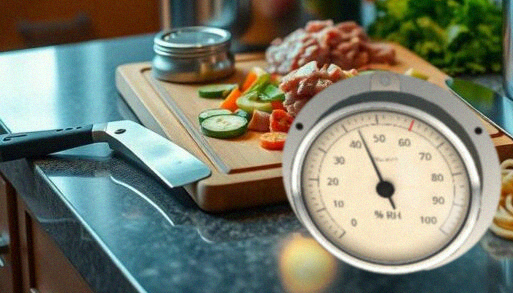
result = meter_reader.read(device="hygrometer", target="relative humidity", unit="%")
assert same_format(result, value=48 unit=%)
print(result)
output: value=44 unit=%
